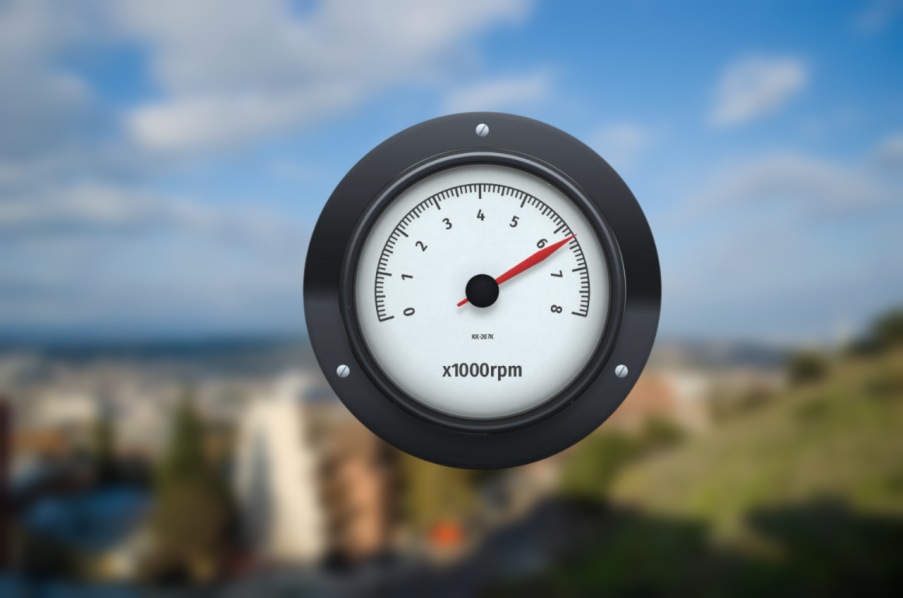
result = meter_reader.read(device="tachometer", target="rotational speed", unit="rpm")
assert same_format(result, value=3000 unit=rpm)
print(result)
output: value=6300 unit=rpm
